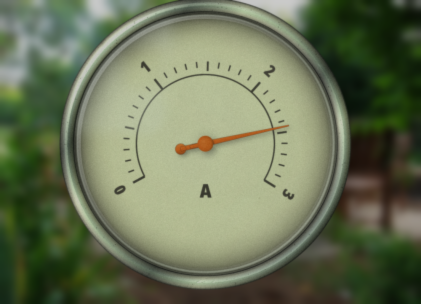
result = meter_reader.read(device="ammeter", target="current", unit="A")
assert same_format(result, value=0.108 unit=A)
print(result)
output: value=2.45 unit=A
